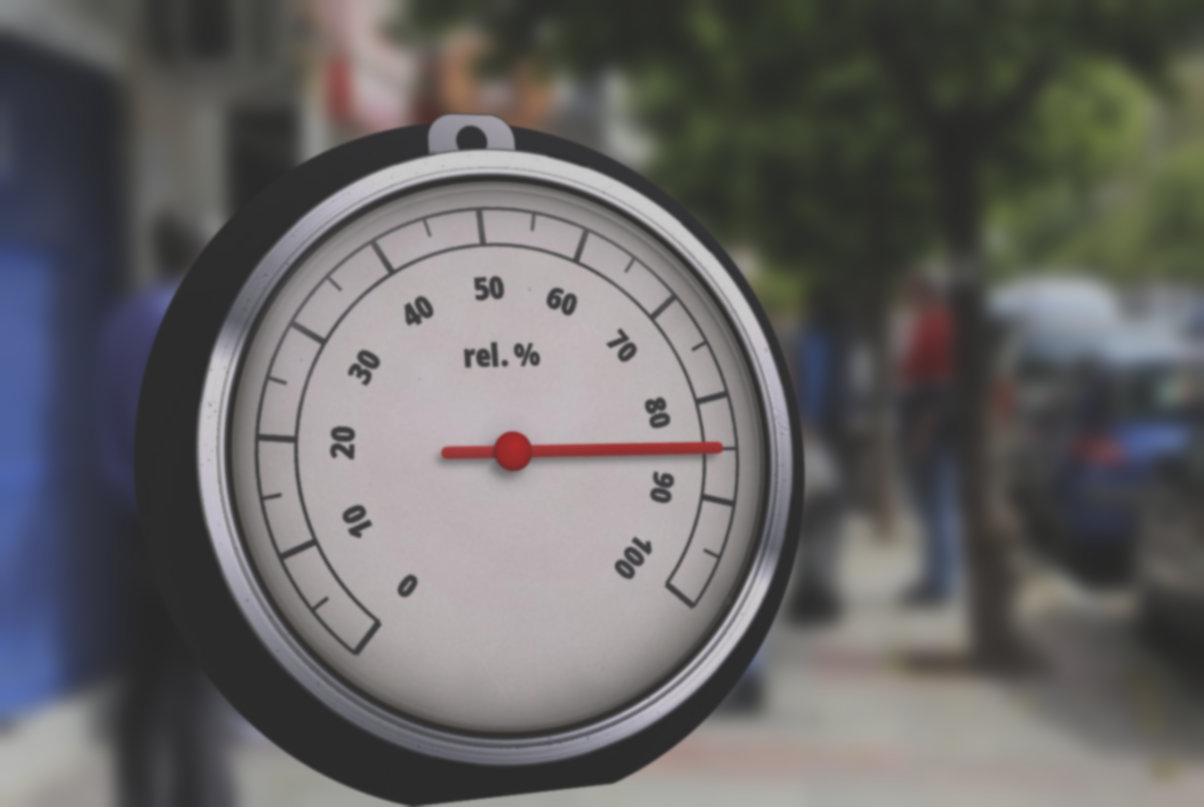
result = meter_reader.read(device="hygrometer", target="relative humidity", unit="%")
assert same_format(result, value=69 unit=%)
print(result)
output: value=85 unit=%
